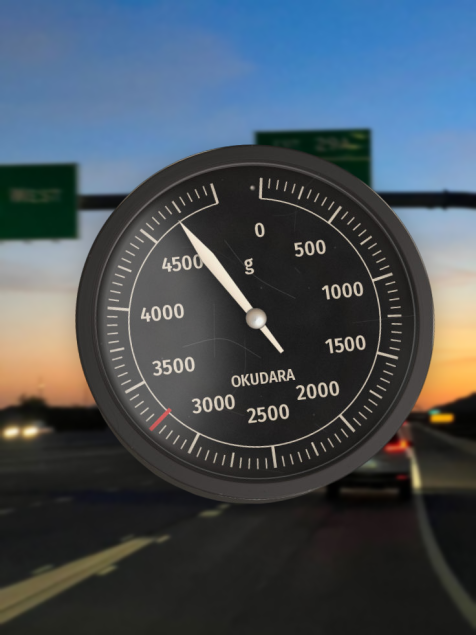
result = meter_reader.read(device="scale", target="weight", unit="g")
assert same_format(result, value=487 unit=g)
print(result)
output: value=4700 unit=g
